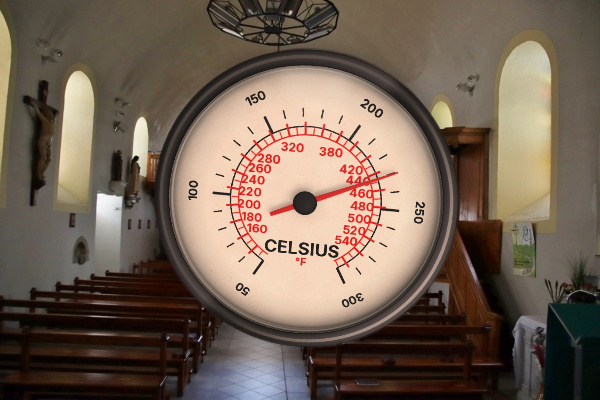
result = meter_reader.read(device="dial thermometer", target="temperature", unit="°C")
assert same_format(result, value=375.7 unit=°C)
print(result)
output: value=230 unit=°C
